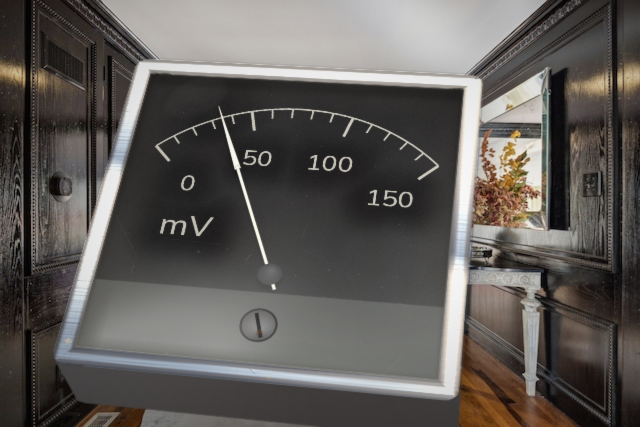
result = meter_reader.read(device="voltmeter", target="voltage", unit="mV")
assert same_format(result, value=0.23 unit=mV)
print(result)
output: value=35 unit=mV
